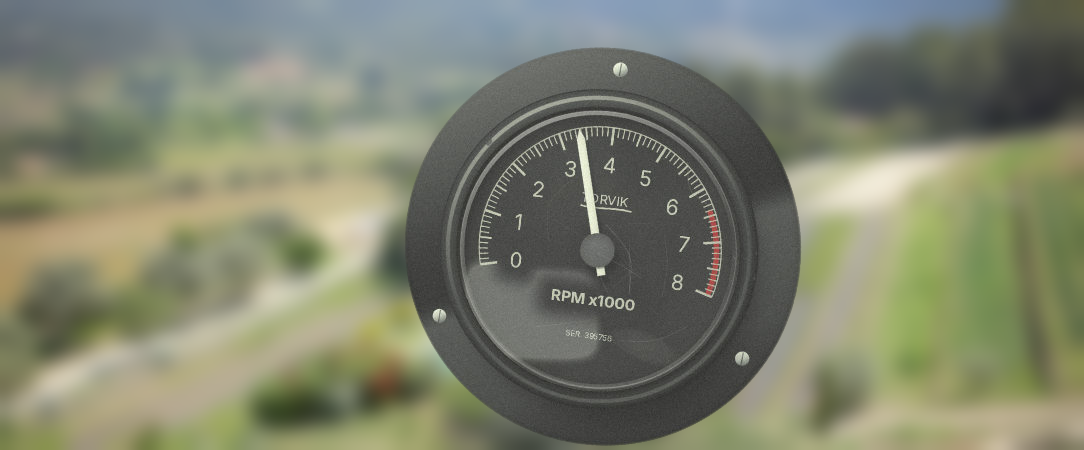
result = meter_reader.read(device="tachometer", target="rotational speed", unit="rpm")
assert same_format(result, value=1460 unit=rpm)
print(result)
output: value=3400 unit=rpm
